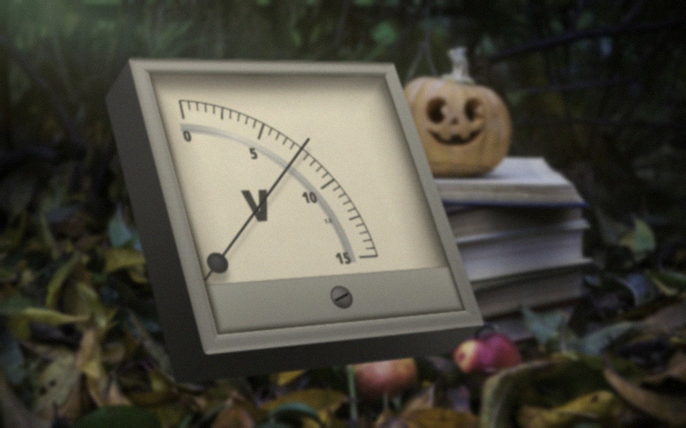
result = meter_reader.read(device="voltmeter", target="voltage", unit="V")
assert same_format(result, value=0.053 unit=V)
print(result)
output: value=7.5 unit=V
